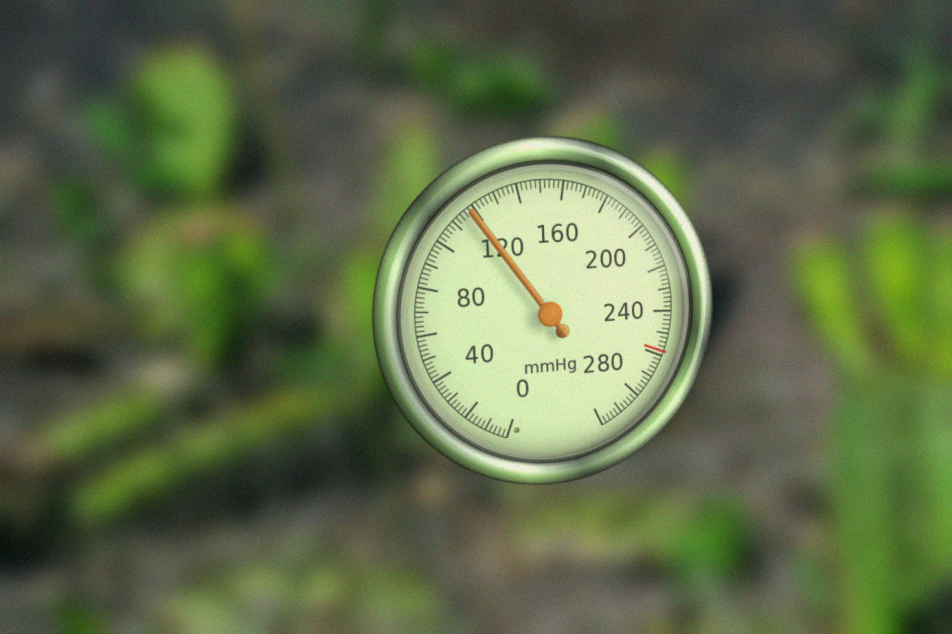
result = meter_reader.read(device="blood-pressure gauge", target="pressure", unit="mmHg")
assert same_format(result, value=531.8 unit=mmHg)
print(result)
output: value=118 unit=mmHg
